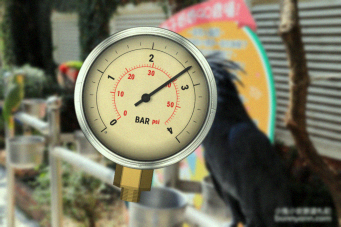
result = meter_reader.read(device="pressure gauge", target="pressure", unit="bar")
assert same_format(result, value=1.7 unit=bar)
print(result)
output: value=2.7 unit=bar
